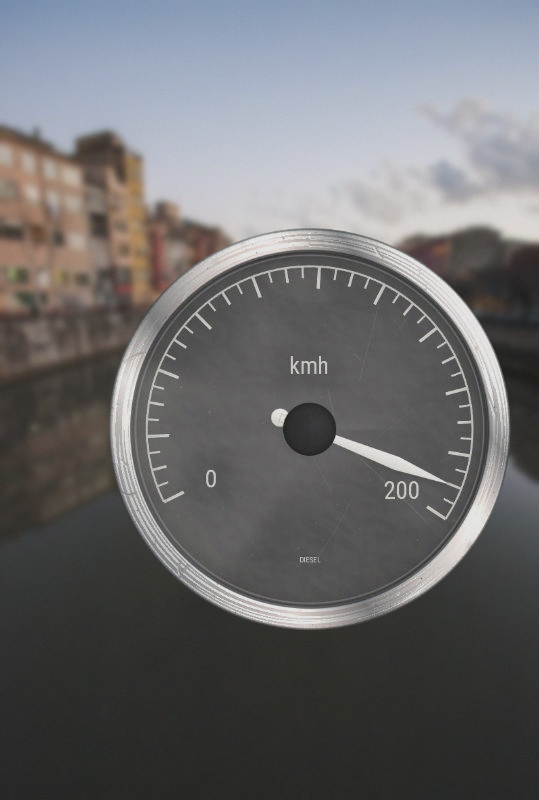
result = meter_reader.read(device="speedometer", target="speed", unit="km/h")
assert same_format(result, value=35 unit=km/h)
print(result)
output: value=190 unit=km/h
